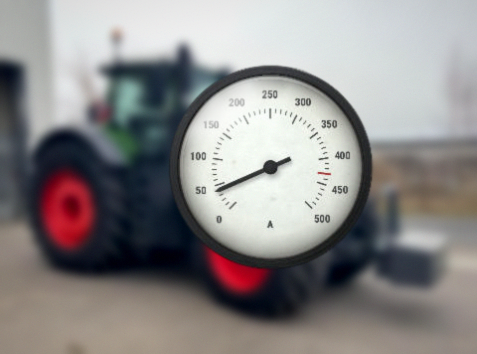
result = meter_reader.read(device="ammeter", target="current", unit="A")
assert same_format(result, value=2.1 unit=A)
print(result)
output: value=40 unit=A
